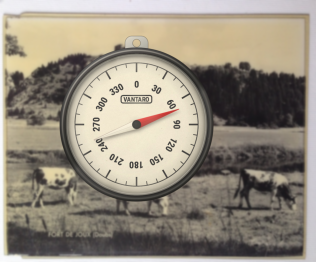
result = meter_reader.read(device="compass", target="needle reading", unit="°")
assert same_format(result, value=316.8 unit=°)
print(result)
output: value=70 unit=°
